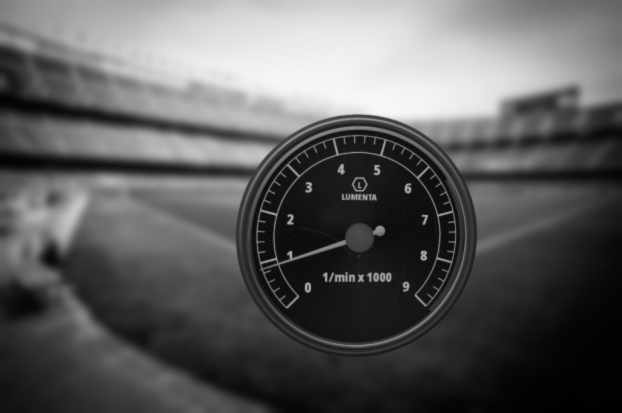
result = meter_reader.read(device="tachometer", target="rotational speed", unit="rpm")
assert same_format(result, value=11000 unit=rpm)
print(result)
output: value=900 unit=rpm
